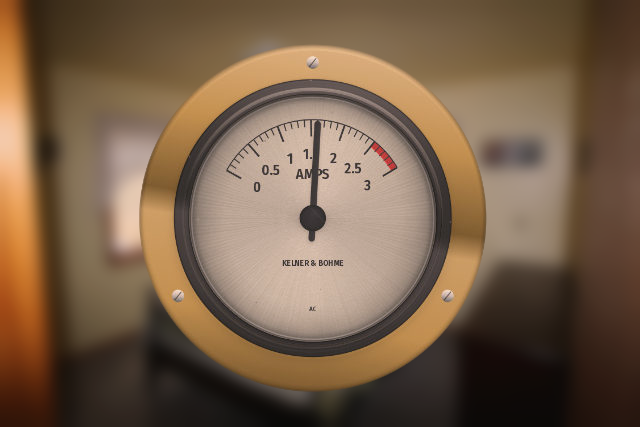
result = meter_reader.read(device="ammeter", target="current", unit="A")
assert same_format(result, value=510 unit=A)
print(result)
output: value=1.6 unit=A
